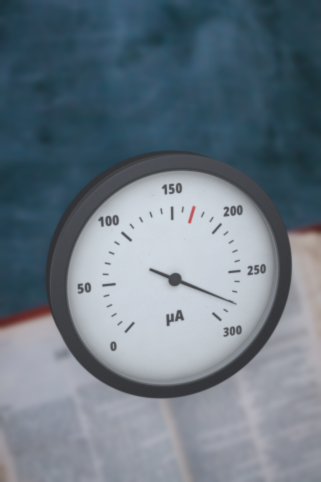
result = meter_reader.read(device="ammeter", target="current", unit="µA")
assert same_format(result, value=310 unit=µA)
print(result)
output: value=280 unit=µA
